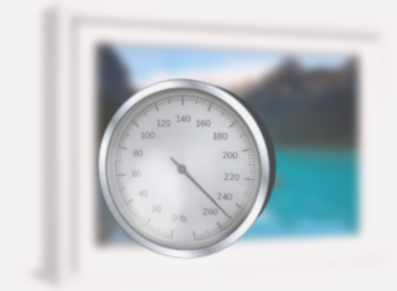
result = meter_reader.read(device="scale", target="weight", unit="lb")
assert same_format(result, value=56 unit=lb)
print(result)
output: value=250 unit=lb
